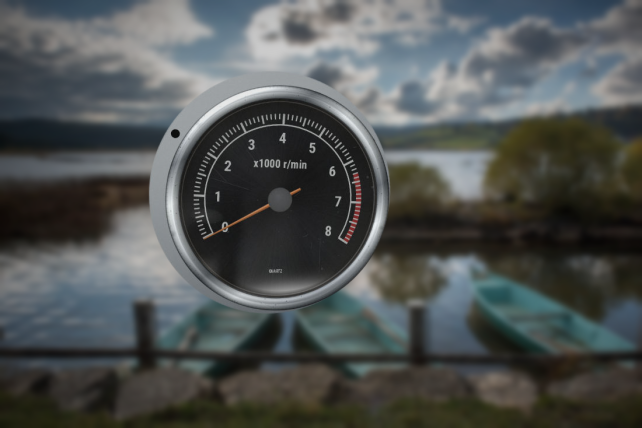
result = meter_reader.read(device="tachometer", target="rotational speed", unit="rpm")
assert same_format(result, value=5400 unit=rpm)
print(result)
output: value=0 unit=rpm
